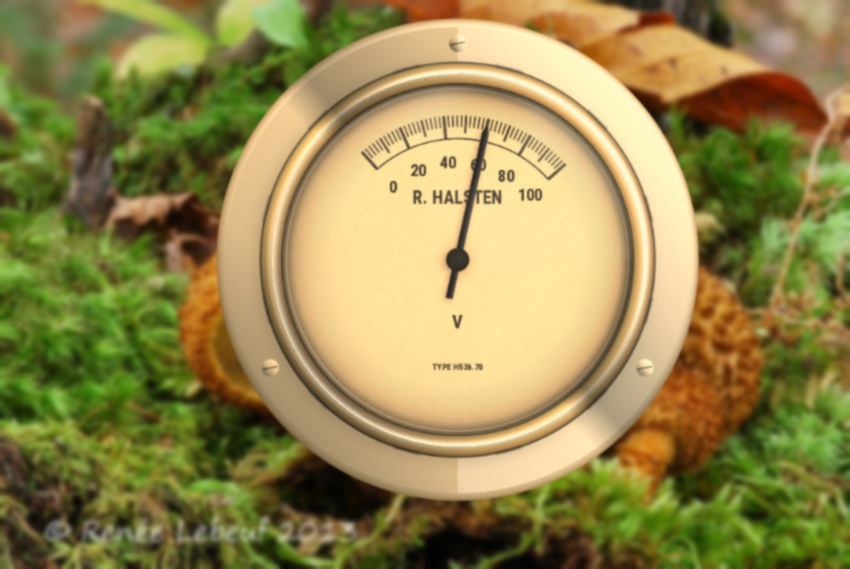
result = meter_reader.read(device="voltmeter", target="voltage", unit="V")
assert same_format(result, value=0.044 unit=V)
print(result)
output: value=60 unit=V
